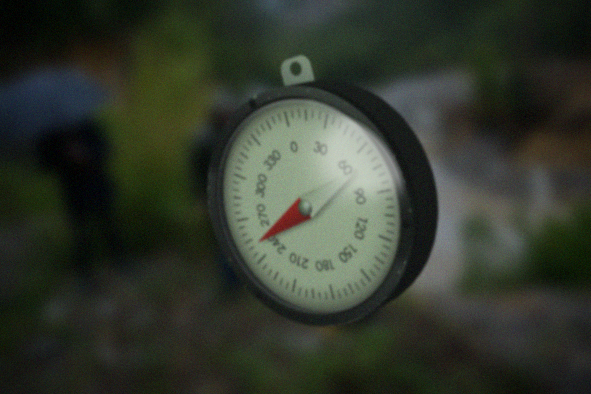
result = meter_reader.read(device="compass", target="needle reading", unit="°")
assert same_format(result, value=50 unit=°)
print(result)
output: value=250 unit=°
